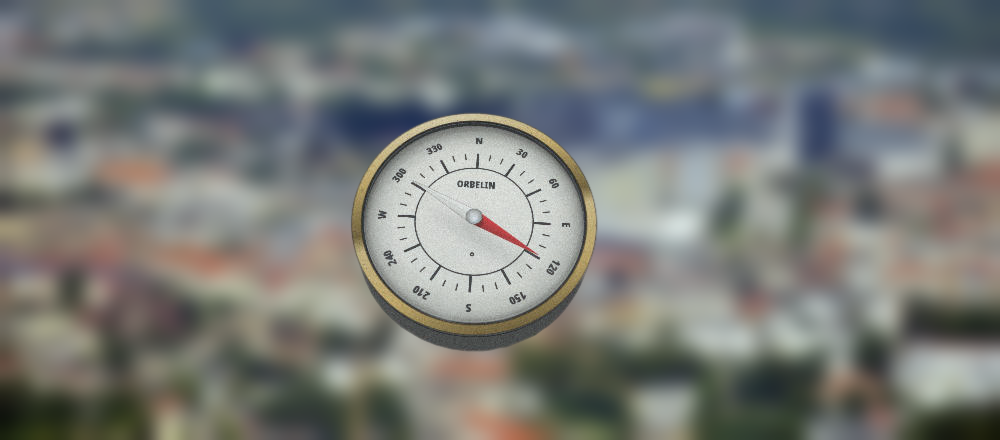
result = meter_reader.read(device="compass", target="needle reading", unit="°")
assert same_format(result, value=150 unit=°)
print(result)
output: value=120 unit=°
